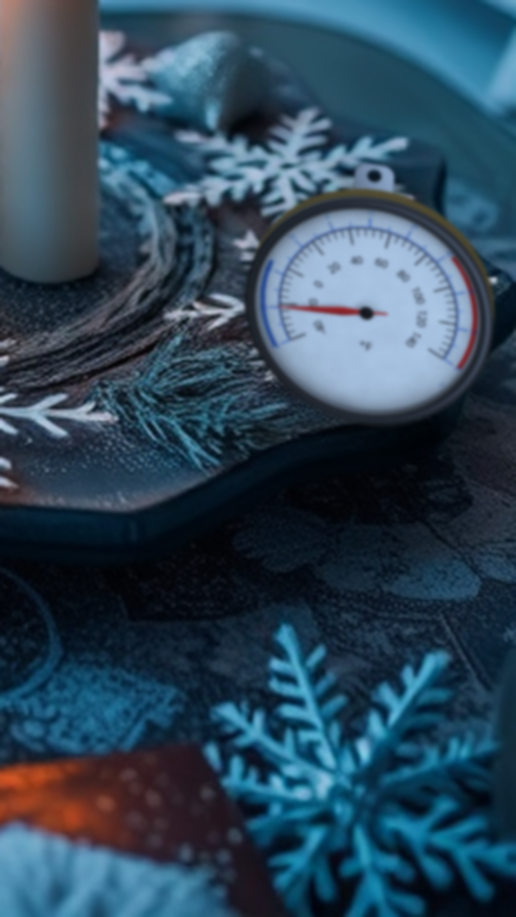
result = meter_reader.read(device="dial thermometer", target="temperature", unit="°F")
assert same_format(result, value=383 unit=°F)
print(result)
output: value=-20 unit=°F
